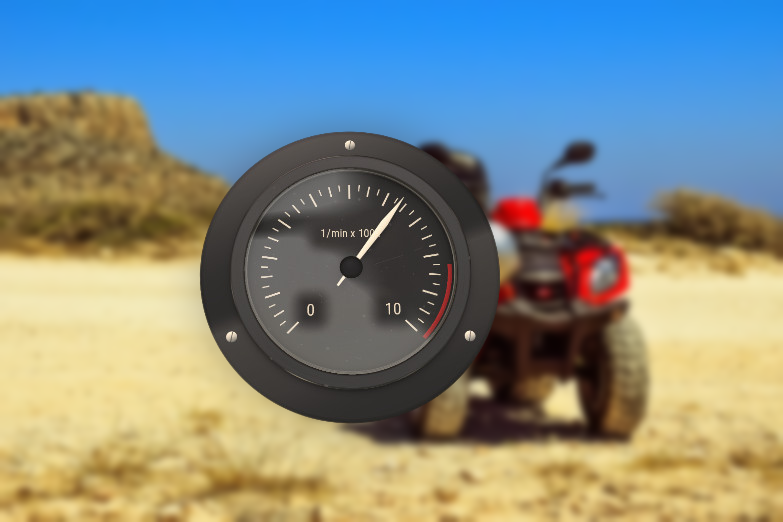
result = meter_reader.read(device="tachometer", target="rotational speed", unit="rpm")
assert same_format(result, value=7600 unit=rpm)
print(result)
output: value=6375 unit=rpm
